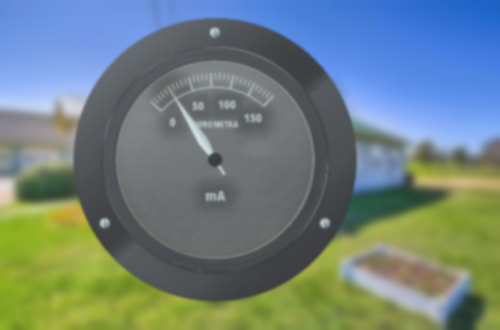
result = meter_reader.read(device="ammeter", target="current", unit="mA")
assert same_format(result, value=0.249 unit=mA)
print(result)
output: value=25 unit=mA
